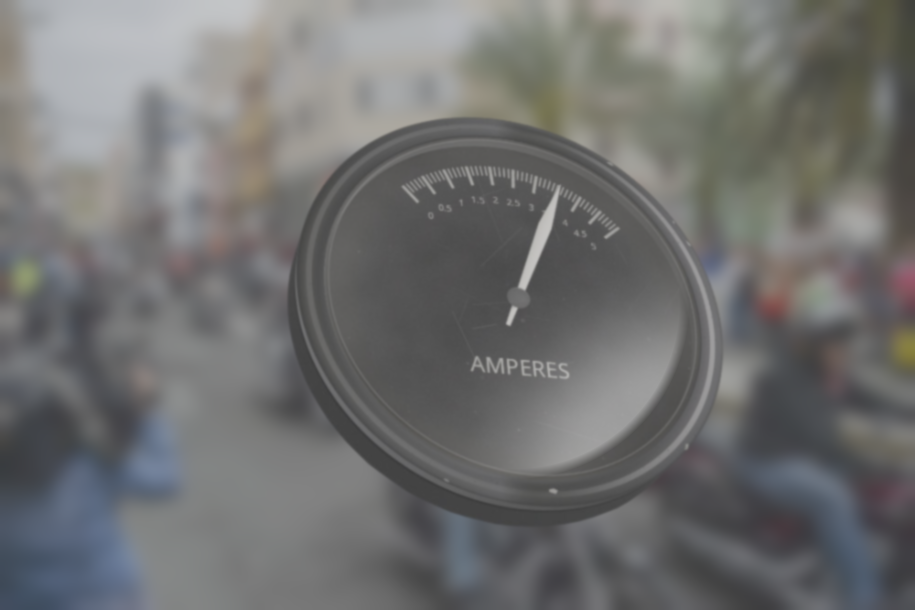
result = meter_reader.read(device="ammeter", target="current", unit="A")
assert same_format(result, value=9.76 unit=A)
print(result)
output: value=3.5 unit=A
